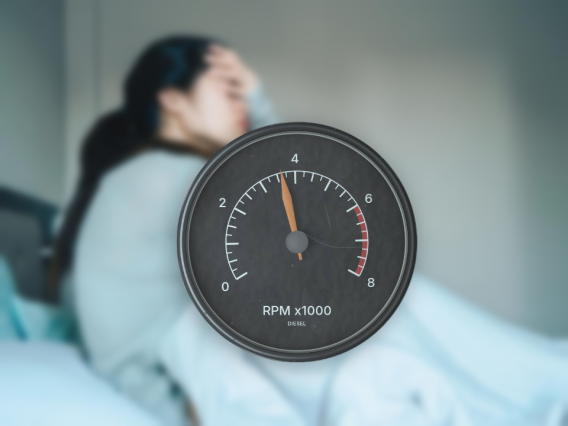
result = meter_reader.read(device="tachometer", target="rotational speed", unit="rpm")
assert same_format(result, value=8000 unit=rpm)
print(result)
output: value=3625 unit=rpm
